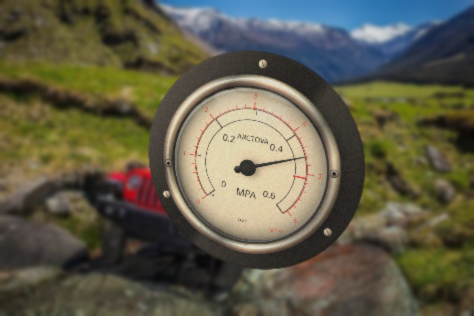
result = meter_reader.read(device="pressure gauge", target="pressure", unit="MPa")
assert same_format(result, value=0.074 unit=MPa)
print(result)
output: value=0.45 unit=MPa
